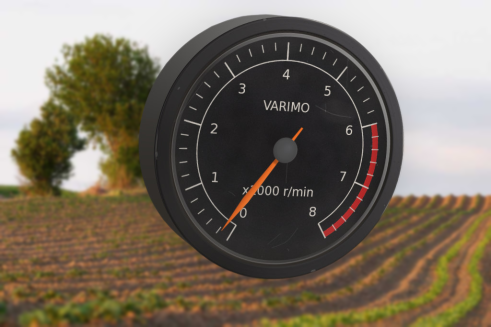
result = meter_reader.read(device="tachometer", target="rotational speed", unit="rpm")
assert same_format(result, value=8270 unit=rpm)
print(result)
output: value=200 unit=rpm
